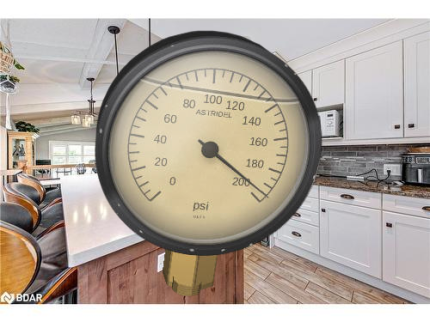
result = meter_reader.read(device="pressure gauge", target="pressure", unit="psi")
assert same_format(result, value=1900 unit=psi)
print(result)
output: value=195 unit=psi
